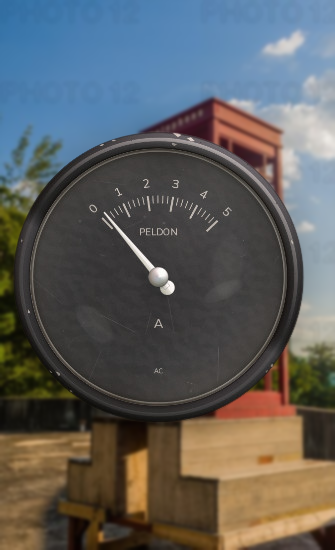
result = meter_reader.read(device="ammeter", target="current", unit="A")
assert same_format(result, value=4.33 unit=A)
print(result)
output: value=0.2 unit=A
